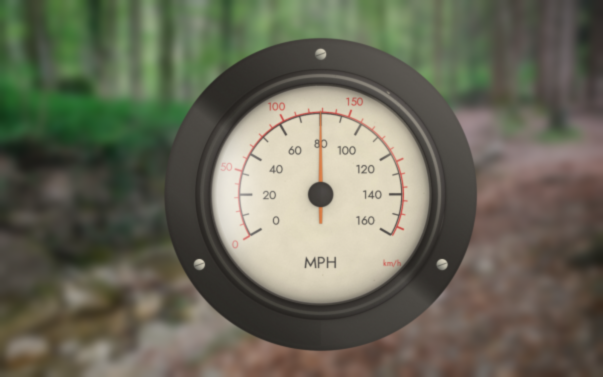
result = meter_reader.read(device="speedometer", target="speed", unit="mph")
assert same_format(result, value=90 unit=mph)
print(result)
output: value=80 unit=mph
